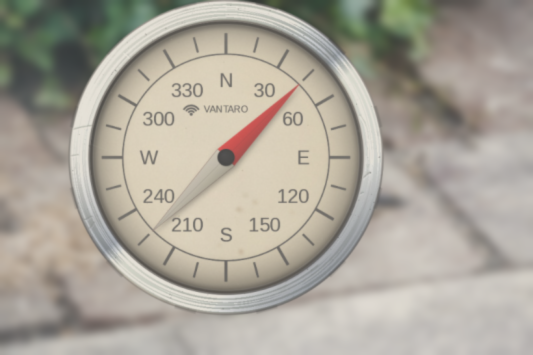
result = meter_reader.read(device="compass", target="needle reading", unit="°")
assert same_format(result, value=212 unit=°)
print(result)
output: value=45 unit=°
